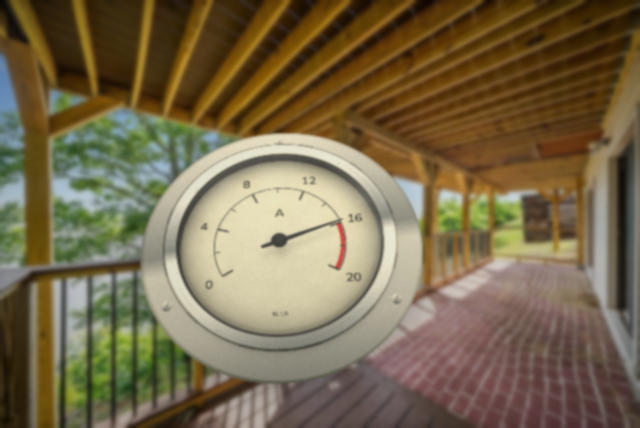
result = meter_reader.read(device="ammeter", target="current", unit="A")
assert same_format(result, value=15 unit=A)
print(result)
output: value=16 unit=A
